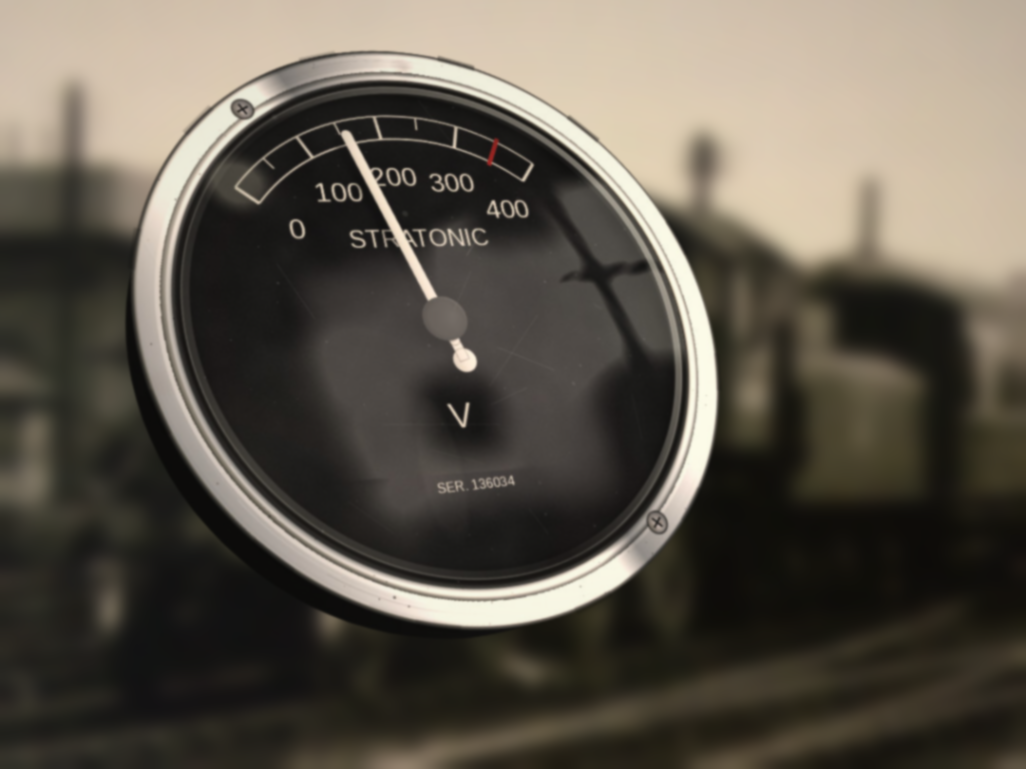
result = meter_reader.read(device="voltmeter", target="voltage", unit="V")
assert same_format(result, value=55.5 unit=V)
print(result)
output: value=150 unit=V
